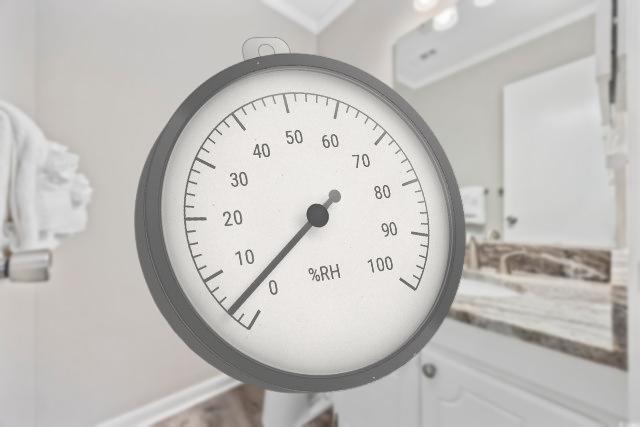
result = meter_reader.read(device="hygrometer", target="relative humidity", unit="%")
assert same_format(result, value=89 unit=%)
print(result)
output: value=4 unit=%
